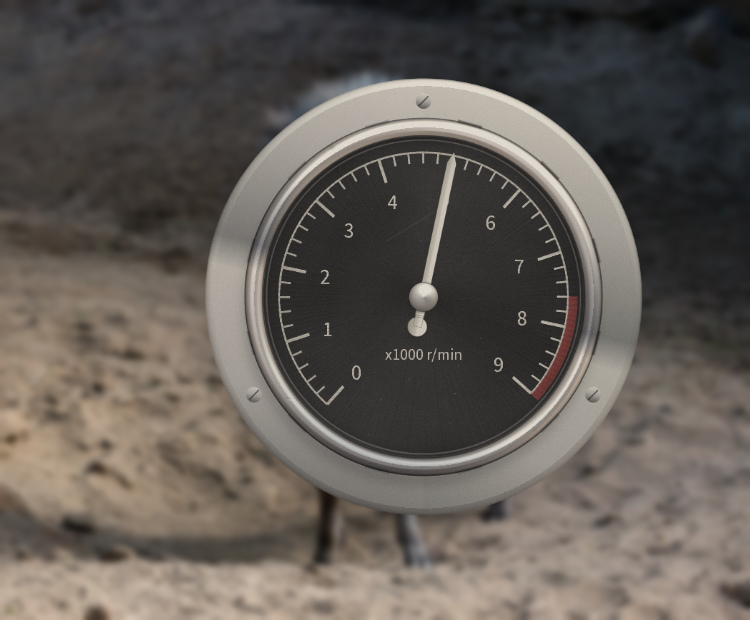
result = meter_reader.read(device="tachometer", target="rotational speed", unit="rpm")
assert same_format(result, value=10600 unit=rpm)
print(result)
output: value=5000 unit=rpm
